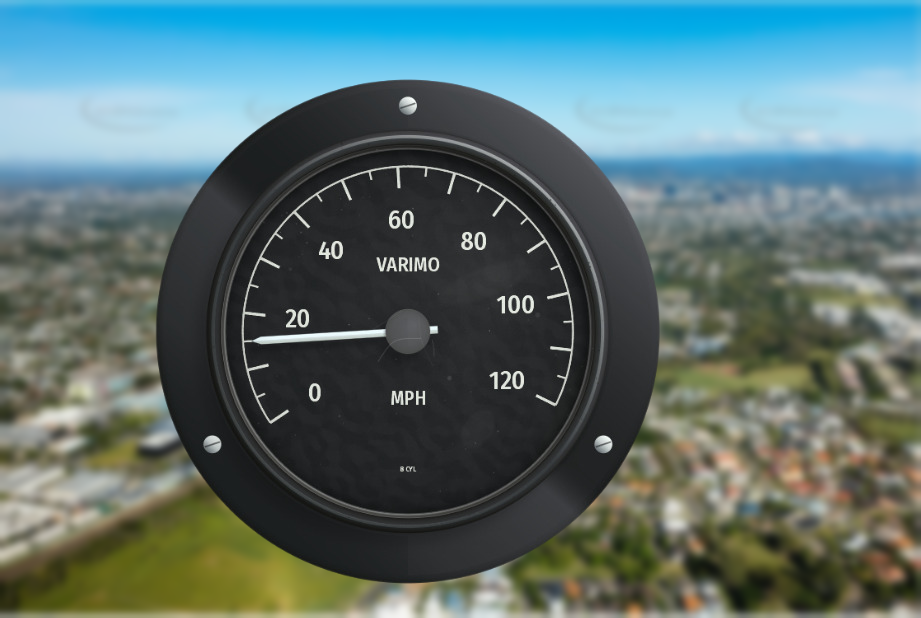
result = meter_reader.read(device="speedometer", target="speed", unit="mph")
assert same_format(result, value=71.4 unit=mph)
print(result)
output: value=15 unit=mph
